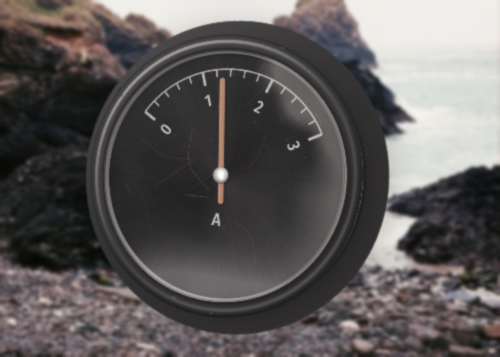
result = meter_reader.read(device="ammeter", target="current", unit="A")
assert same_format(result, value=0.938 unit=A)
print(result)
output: value=1.3 unit=A
